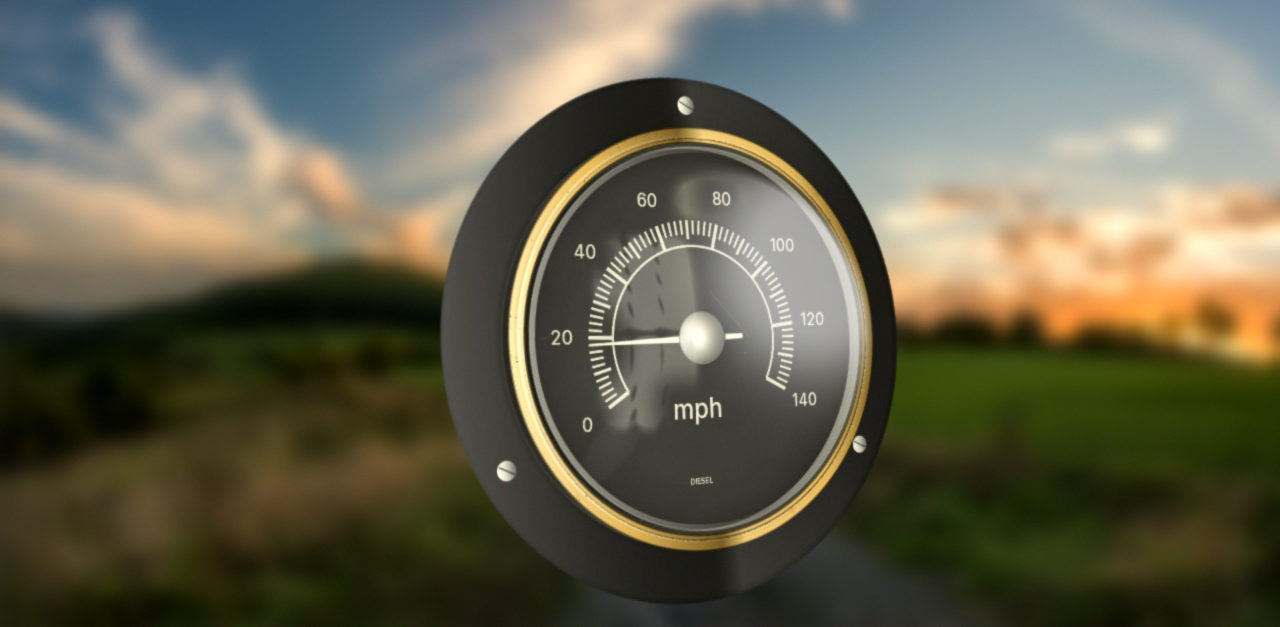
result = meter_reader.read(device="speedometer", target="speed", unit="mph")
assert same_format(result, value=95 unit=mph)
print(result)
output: value=18 unit=mph
